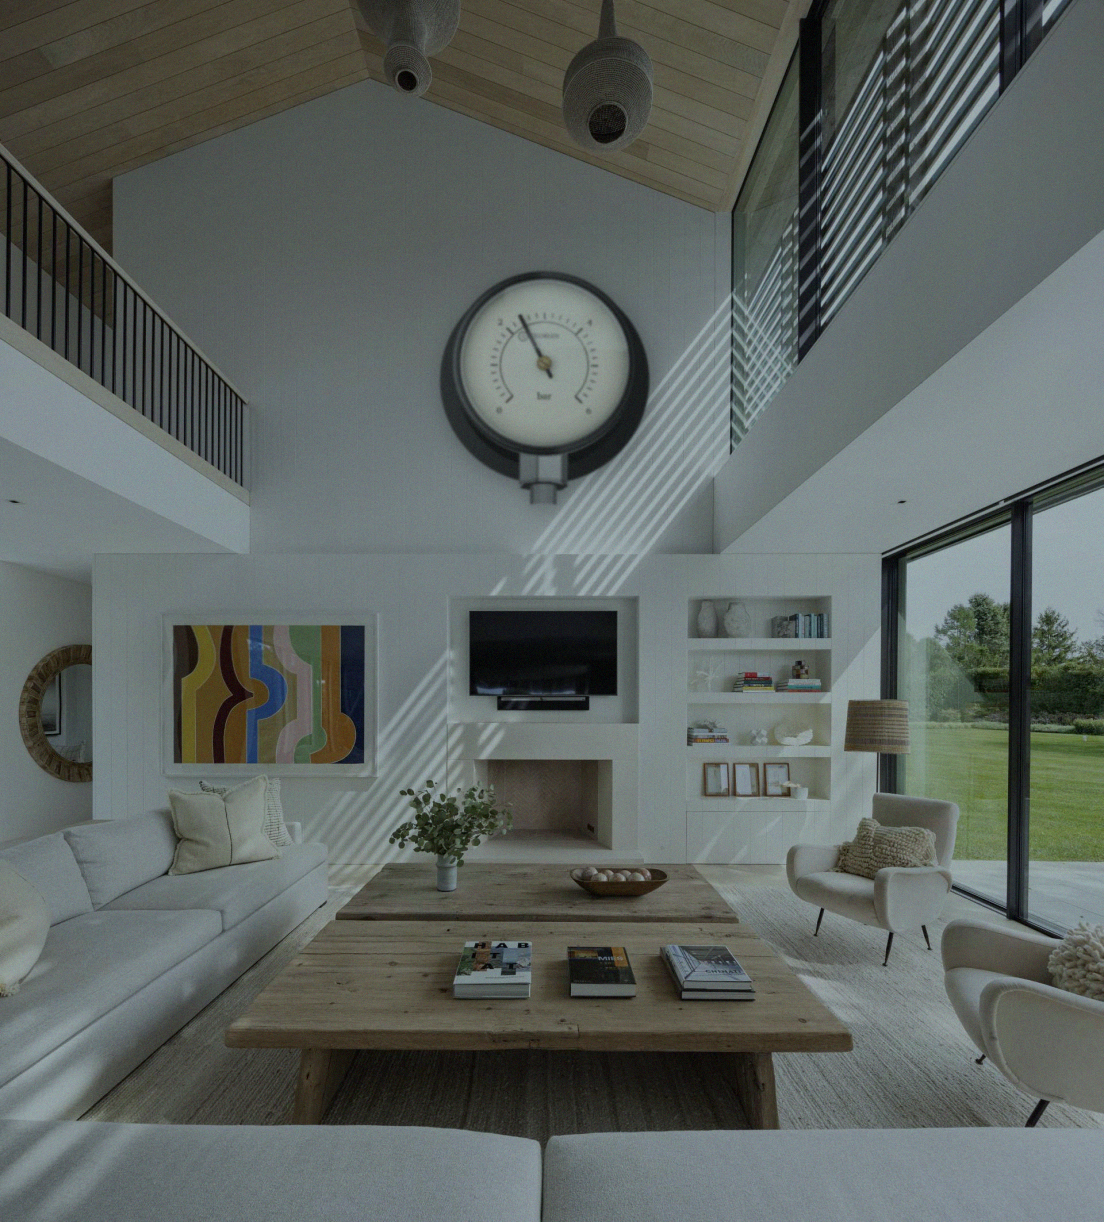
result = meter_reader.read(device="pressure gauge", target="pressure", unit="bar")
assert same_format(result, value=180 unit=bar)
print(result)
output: value=2.4 unit=bar
